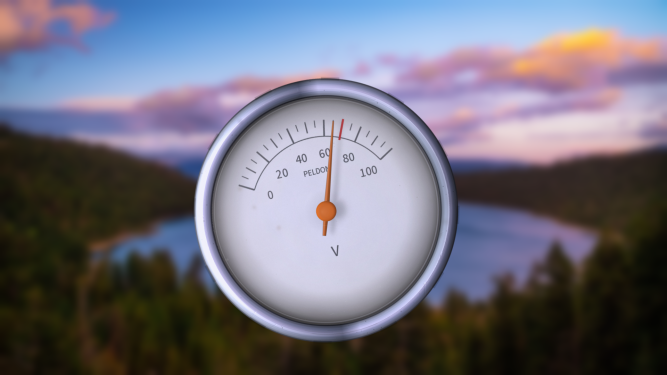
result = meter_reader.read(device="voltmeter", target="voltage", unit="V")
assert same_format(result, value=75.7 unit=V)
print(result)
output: value=65 unit=V
